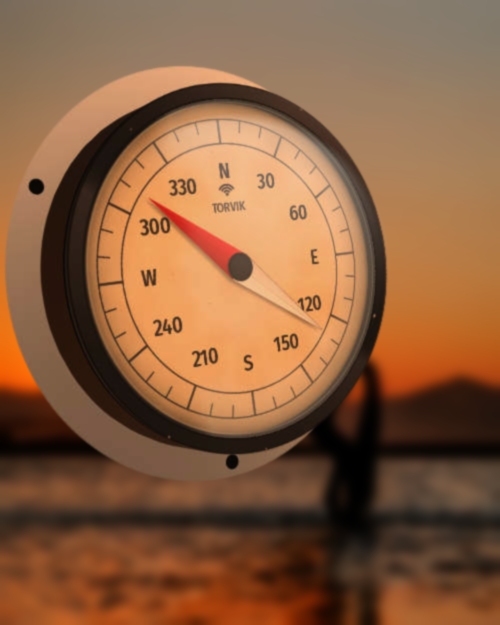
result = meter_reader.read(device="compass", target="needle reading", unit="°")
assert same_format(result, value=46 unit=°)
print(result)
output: value=310 unit=°
